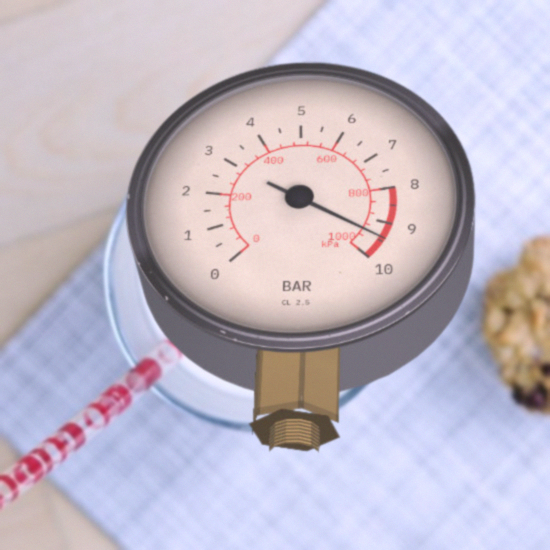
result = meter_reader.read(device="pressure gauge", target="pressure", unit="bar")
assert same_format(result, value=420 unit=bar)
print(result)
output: value=9.5 unit=bar
